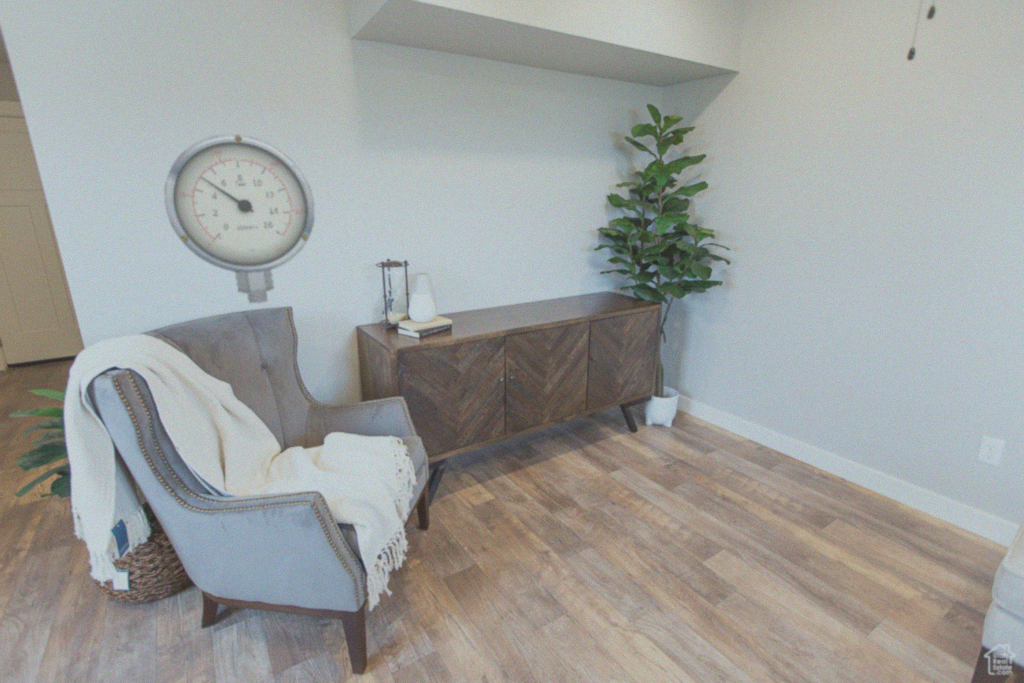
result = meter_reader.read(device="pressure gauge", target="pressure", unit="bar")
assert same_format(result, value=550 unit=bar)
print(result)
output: value=5 unit=bar
